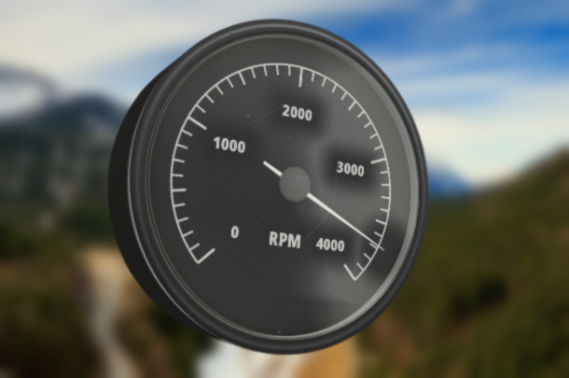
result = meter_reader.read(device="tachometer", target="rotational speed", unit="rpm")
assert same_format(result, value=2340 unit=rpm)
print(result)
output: value=3700 unit=rpm
